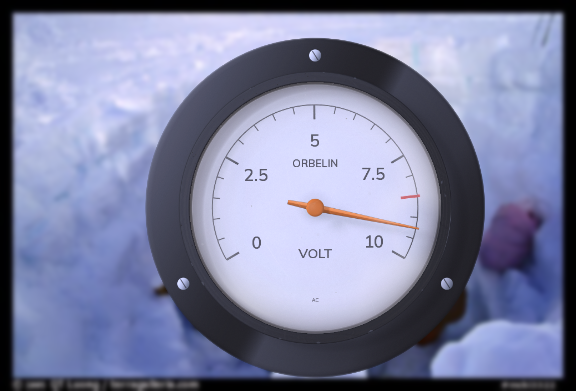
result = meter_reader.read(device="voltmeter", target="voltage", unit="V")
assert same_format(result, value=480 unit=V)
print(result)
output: value=9.25 unit=V
